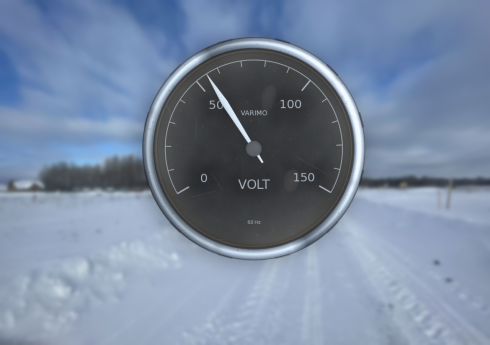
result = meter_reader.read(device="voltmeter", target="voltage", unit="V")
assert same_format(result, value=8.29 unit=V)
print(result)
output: value=55 unit=V
